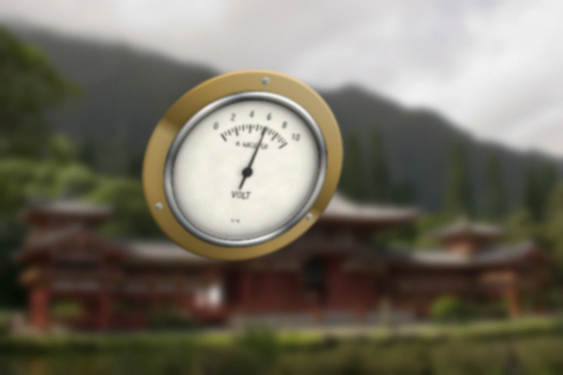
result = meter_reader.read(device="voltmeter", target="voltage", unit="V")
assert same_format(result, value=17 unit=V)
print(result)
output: value=6 unit=V
